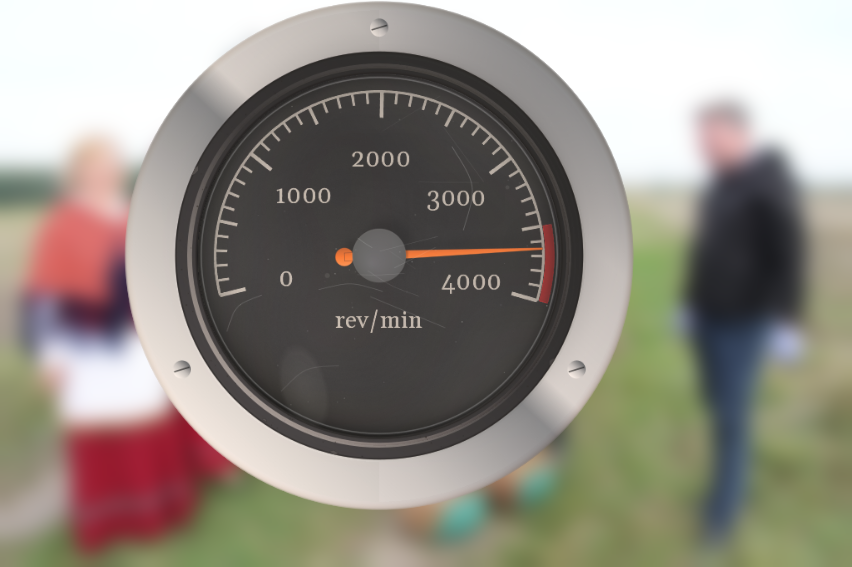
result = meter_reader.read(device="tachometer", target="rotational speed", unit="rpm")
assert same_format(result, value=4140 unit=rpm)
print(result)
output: value=3650 unit=rpm
